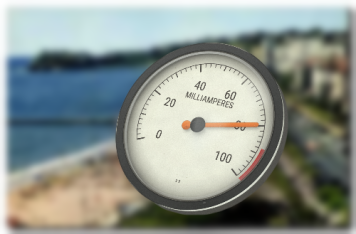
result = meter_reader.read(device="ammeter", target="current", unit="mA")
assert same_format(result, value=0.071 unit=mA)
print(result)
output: value=80 unit=mA
